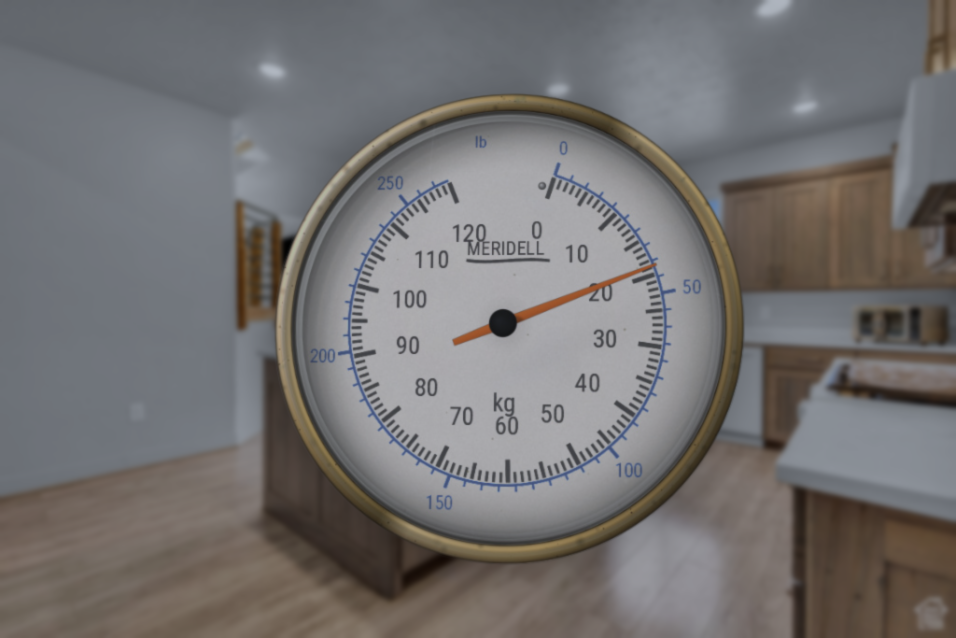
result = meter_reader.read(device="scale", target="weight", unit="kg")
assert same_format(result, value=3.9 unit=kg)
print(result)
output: value=19 unit=kg
